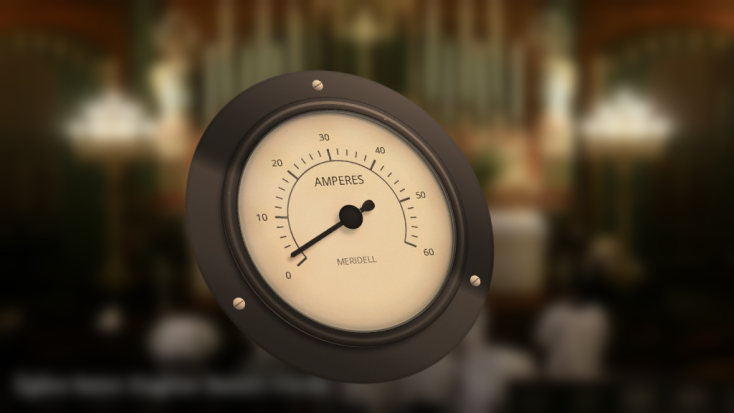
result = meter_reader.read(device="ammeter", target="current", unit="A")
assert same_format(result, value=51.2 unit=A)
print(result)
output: value=2 unit=A
